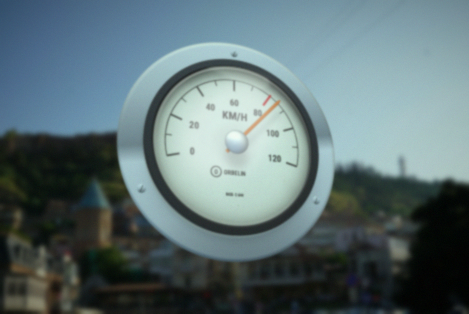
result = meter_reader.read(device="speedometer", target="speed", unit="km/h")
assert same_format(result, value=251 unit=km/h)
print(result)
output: value=85 unit=km/h
